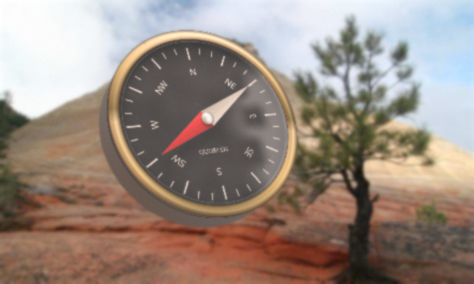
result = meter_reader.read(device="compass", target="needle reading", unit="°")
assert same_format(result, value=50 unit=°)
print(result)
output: value=240 unit=°
